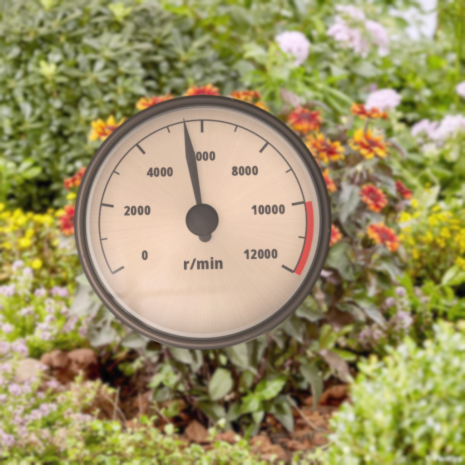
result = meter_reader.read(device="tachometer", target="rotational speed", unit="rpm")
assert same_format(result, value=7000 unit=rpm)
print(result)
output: value=5500 unit=rpm
